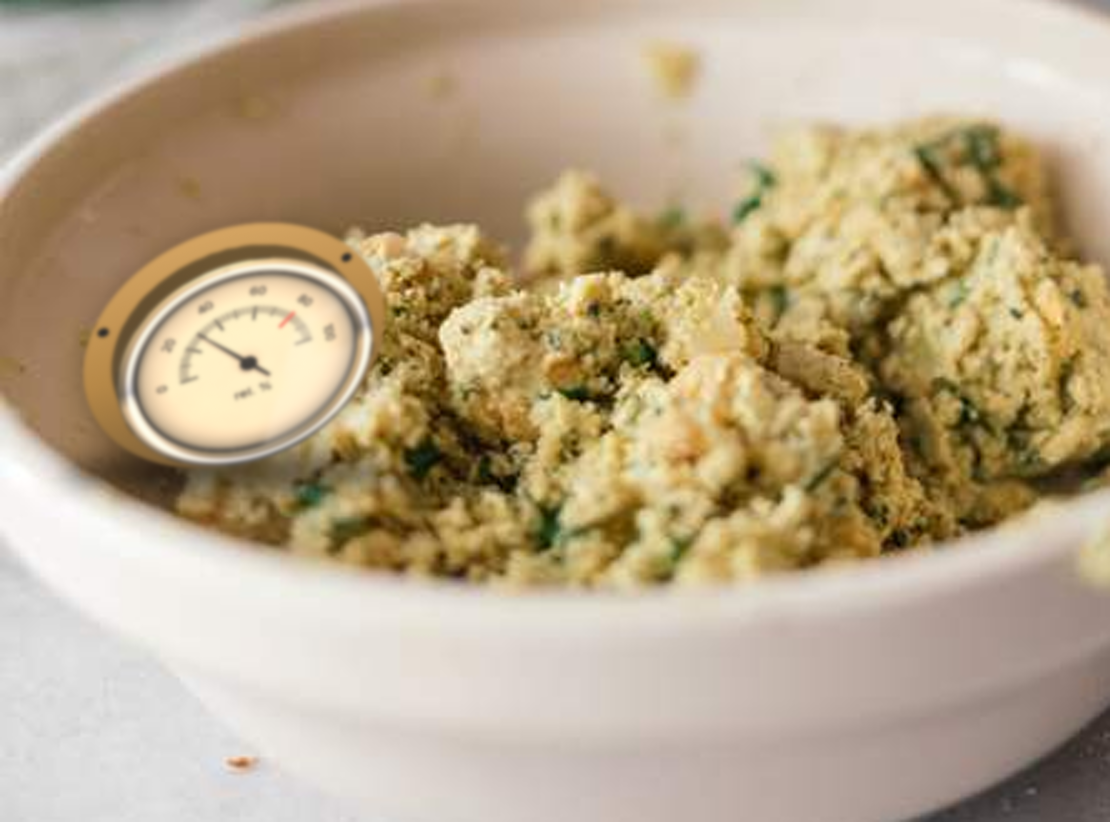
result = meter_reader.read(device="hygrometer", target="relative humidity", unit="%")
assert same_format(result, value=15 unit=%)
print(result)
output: value=30 unit=%
